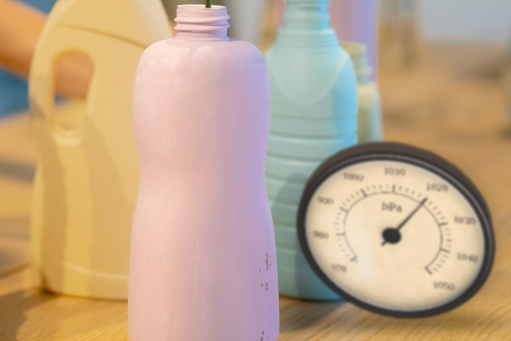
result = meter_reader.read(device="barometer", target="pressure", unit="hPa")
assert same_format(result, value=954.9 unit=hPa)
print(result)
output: value=1020 unit=hPa
